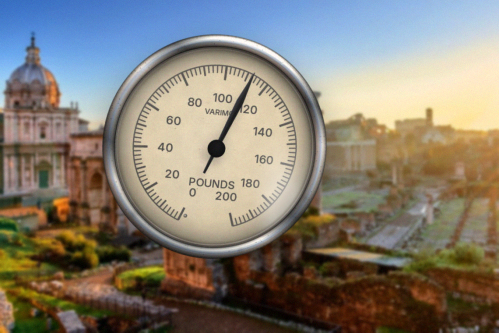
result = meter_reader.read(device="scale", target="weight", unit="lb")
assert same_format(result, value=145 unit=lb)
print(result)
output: value=112 unit=lb
